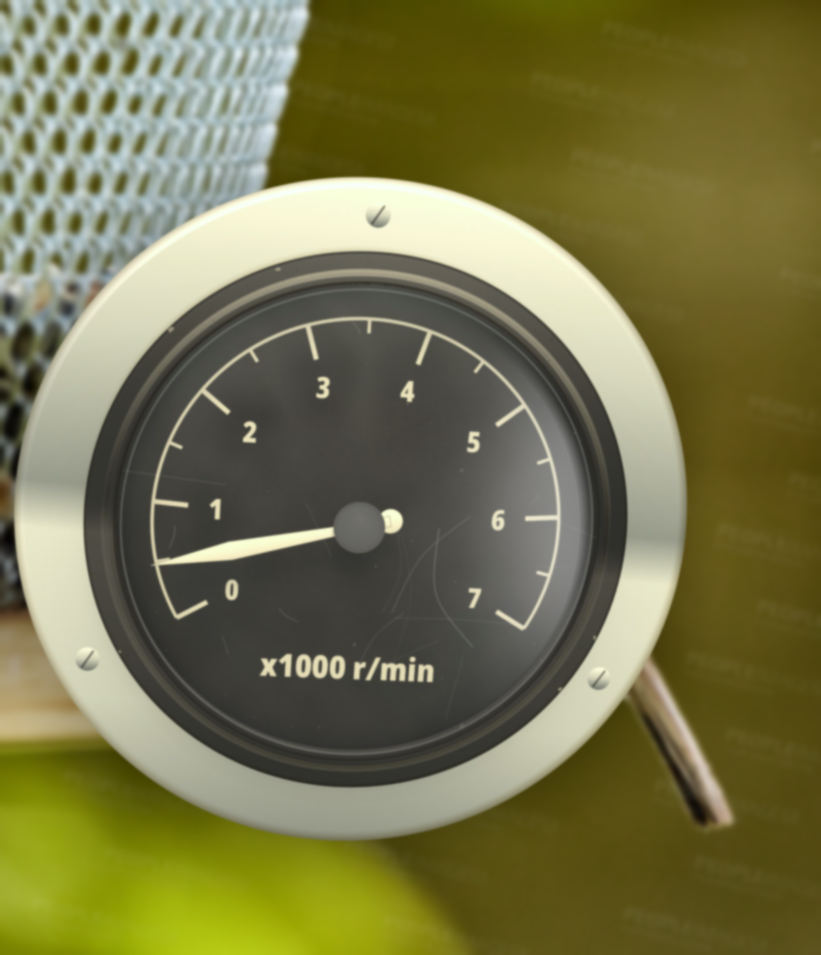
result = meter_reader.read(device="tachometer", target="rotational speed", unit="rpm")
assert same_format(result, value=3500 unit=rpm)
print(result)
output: value=500 unit=rpm
